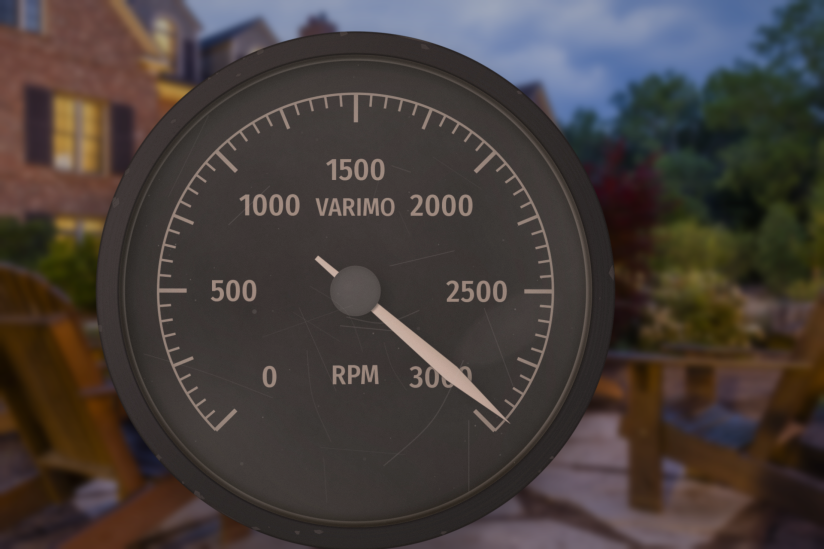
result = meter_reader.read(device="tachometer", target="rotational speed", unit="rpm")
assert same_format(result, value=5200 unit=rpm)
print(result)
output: value=2950 unit=rpm
